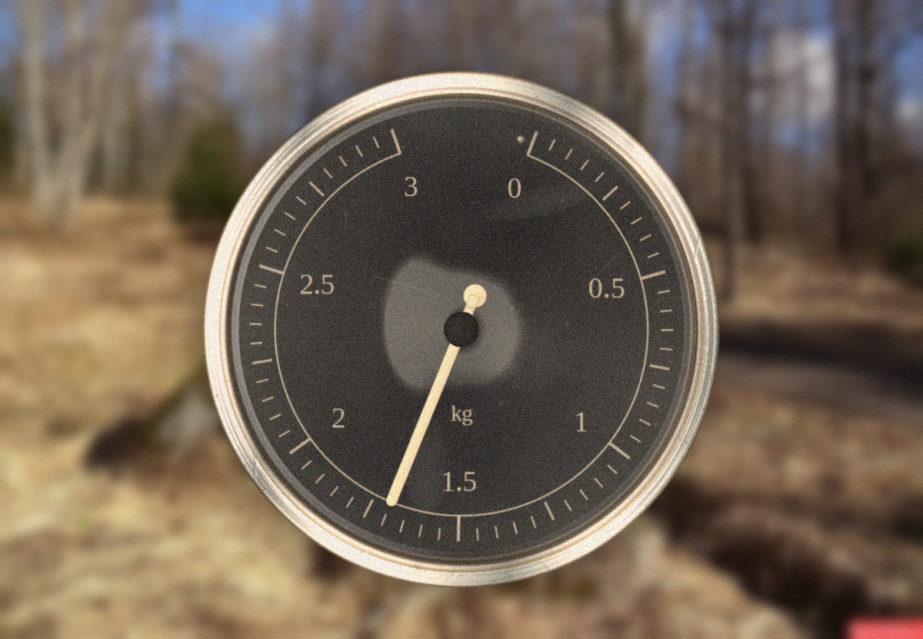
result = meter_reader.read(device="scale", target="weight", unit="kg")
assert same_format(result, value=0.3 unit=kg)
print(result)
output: value=1.7 unit=kg
